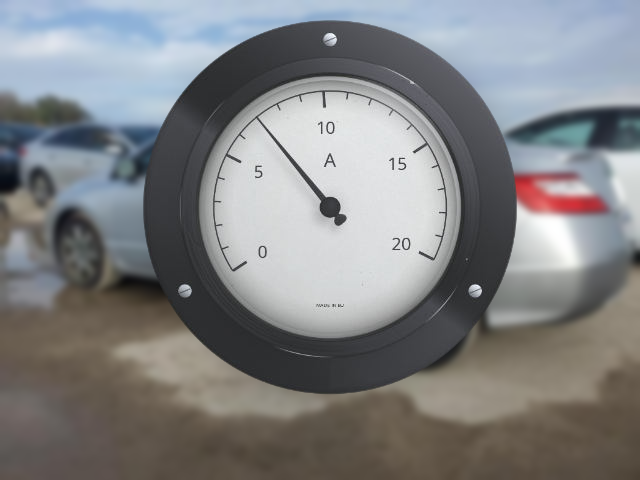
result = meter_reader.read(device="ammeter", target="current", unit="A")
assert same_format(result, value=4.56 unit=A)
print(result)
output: value=7 unit=A
